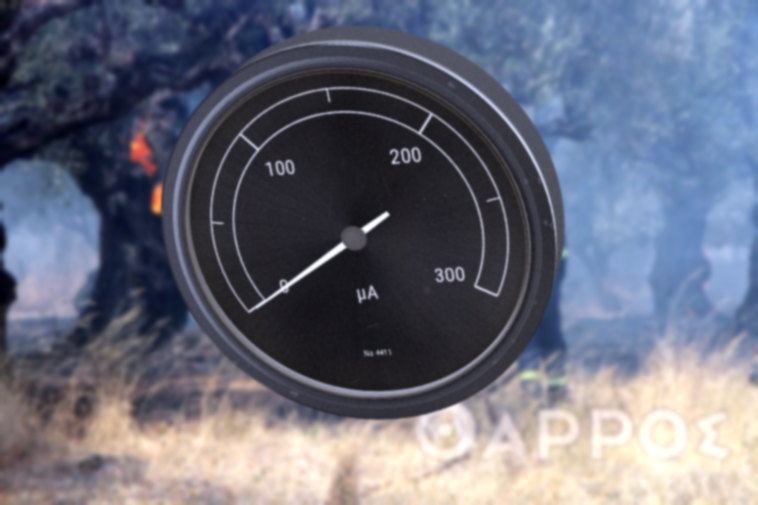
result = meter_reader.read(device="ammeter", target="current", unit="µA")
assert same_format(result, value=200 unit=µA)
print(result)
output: value=0 unit=µA
